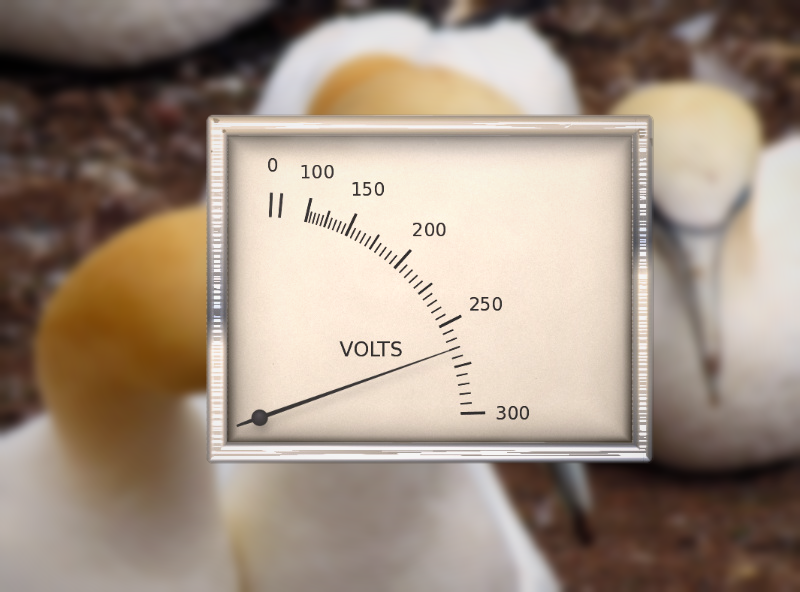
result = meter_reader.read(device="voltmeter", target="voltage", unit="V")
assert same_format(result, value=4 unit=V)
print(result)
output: value=265 unit=V
